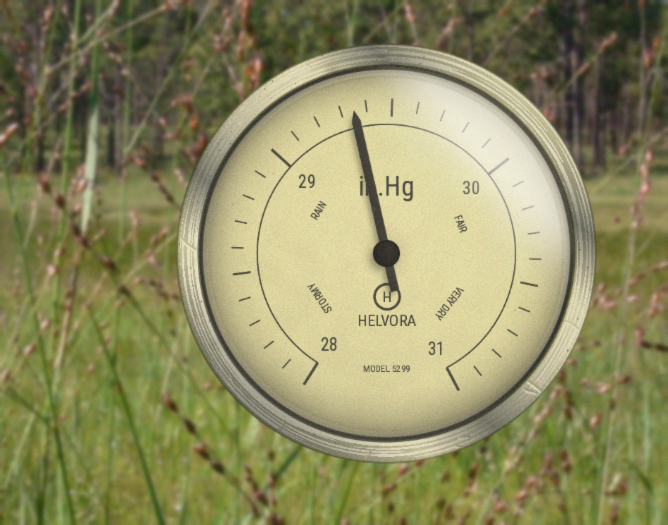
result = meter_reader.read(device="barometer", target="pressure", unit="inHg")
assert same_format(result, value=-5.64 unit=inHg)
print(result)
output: value=29.35 unit=inHg
